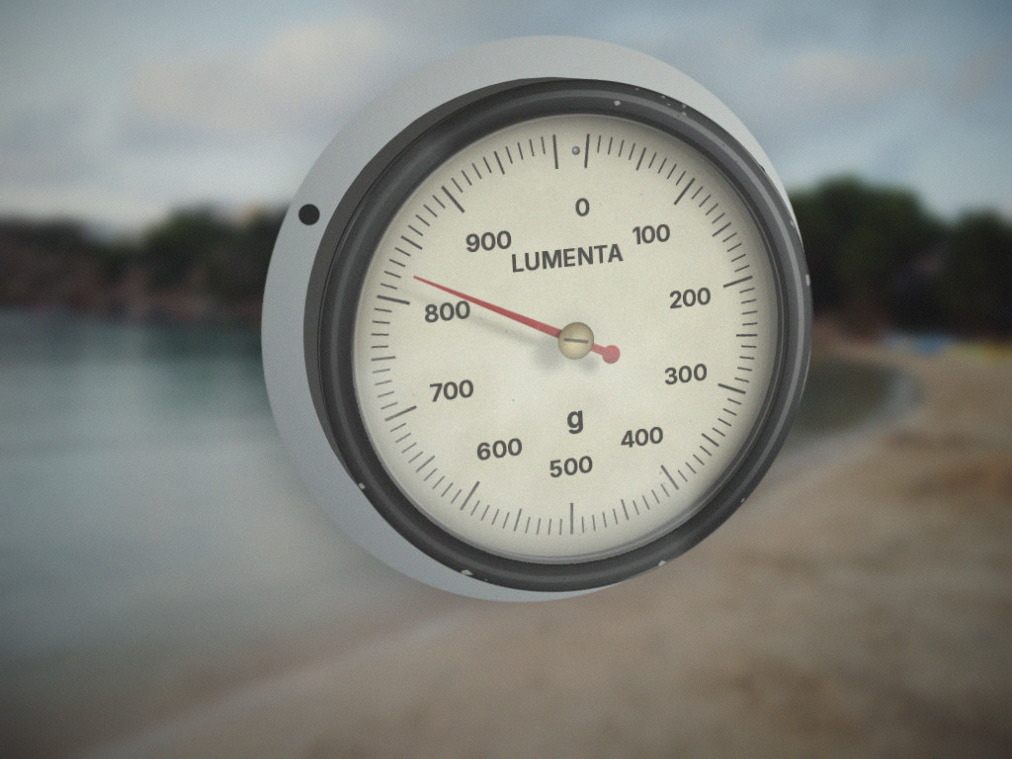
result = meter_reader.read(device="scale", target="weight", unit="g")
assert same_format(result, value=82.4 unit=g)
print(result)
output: value=825 unit=g
